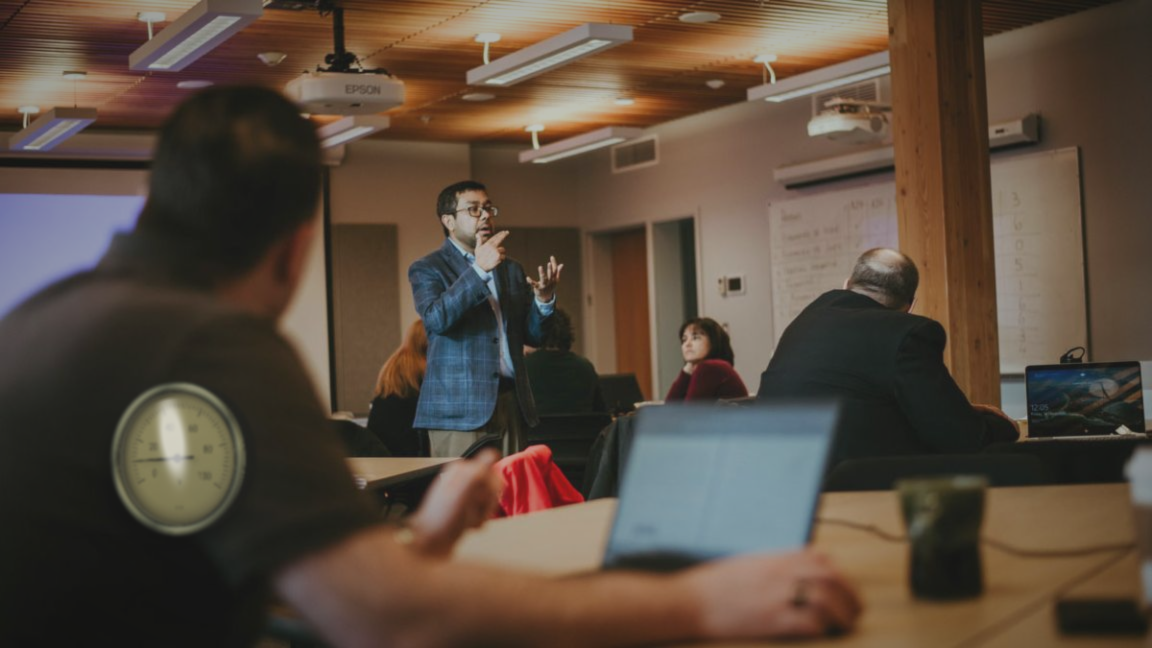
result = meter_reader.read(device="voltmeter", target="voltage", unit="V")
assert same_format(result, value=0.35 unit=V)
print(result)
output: value=10 unit=V
